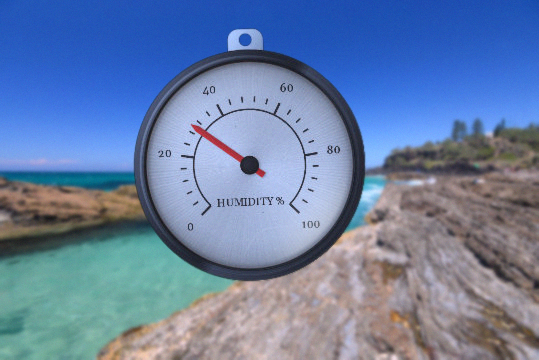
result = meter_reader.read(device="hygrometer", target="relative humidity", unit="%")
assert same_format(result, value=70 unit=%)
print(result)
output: value=30 unit=%
